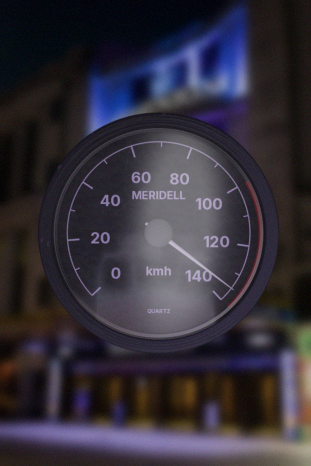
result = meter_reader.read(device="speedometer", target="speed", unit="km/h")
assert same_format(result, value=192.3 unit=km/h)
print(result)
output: value=135 unit=km/h
